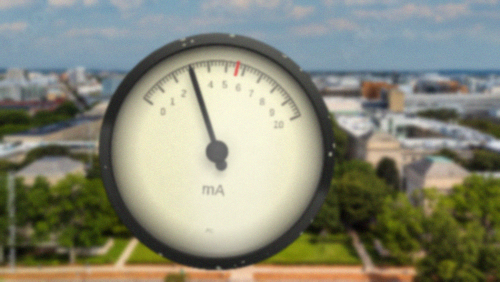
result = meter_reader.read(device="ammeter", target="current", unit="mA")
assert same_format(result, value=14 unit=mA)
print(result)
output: value=3 unit=mA
